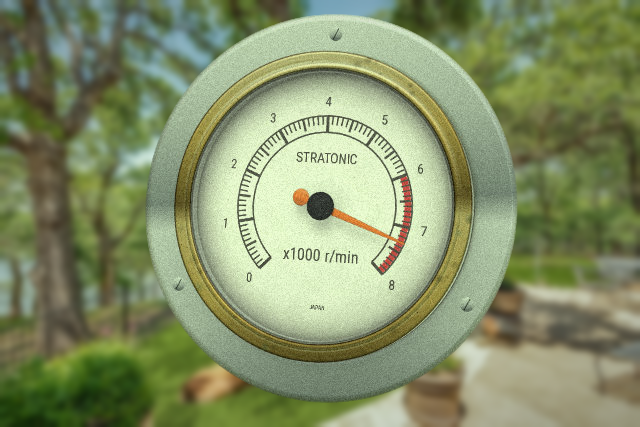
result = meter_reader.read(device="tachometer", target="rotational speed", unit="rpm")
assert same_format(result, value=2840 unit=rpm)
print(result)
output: value=7300 unit=rpm
